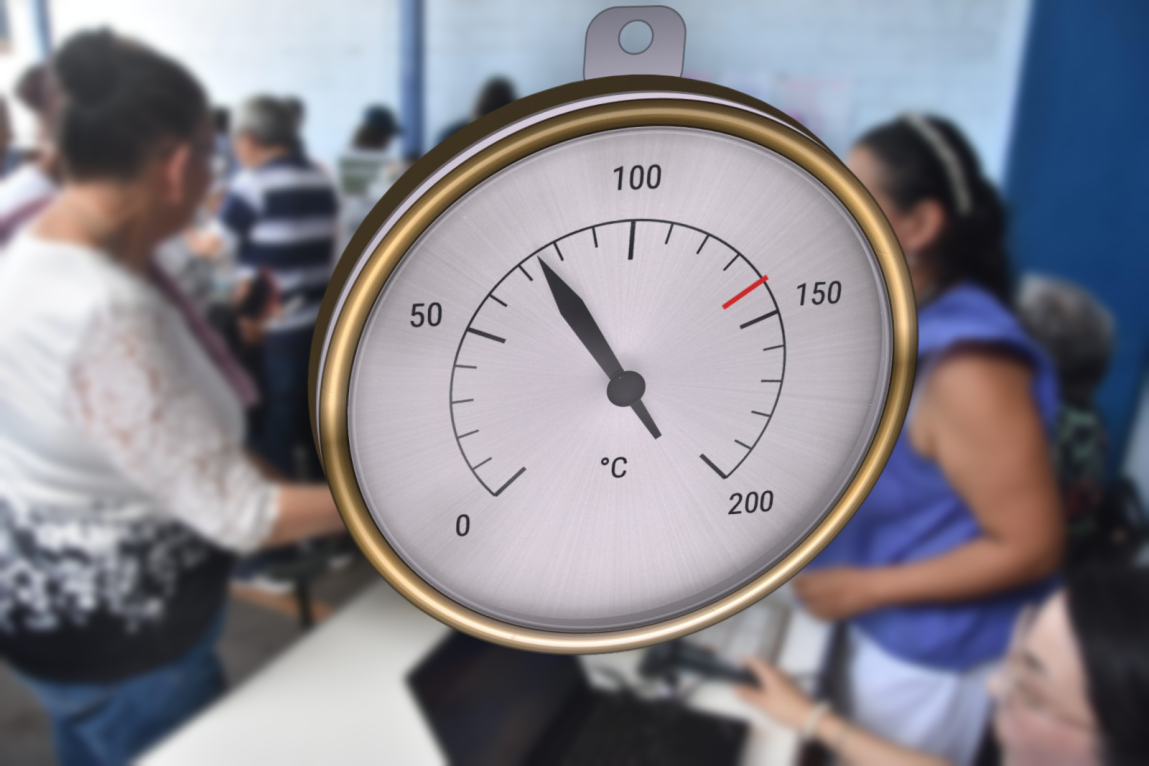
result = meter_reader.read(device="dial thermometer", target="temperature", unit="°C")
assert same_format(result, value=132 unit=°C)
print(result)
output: value=75 unit=°C
